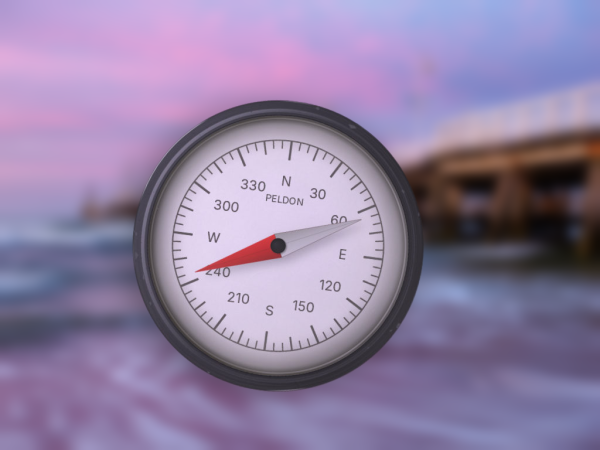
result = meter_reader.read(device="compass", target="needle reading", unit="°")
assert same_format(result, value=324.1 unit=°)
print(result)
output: value=245 unit=°
